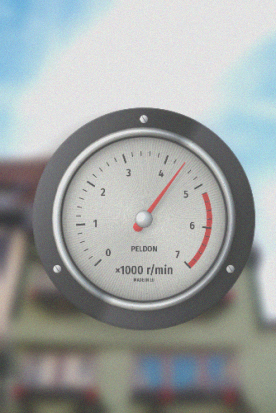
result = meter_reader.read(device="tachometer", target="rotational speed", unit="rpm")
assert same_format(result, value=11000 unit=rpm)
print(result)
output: value=4400 unit=rpm
